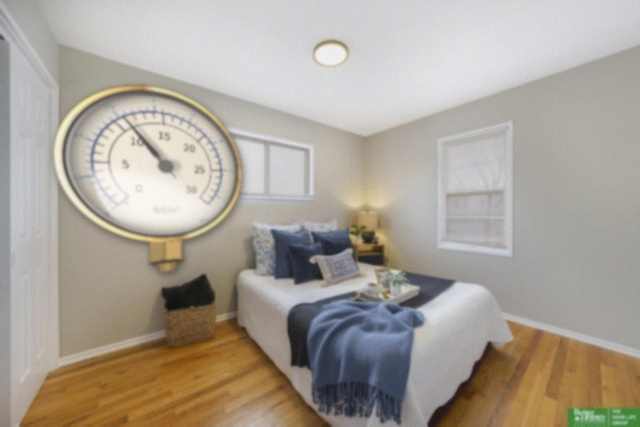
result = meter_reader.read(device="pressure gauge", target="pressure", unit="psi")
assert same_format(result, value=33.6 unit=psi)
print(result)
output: value=11 unit=psi
